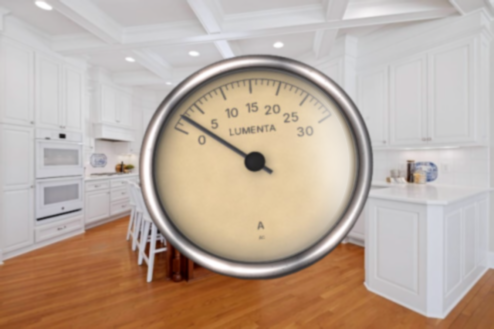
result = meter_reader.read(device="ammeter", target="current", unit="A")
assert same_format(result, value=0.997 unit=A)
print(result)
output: value=2 unit=A
